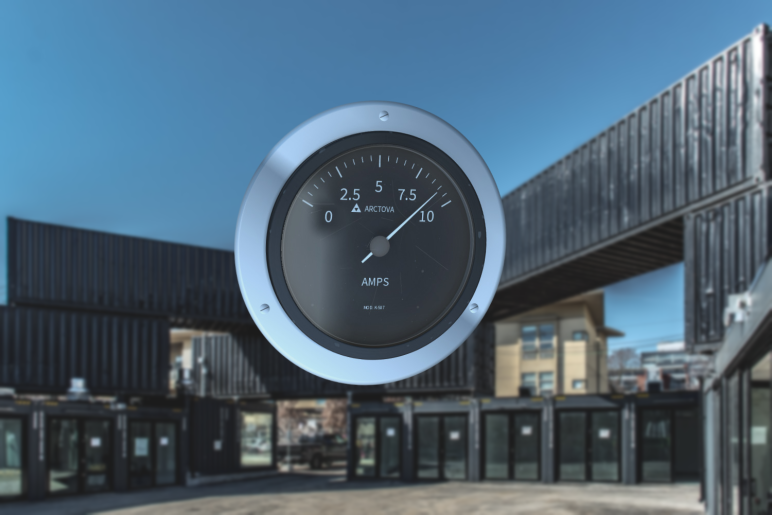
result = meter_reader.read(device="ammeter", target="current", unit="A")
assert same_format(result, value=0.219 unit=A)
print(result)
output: value=9 unit=A
